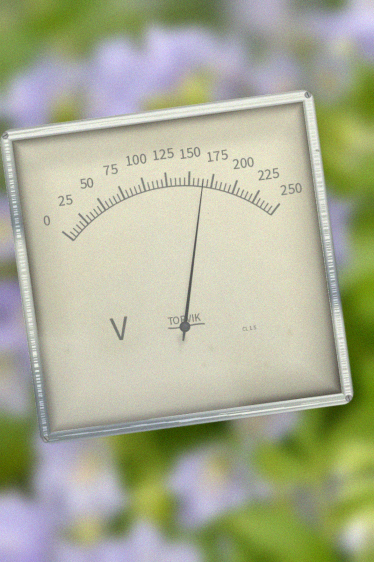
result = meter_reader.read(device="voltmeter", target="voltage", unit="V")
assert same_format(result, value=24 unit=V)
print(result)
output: value=165 unit=V
